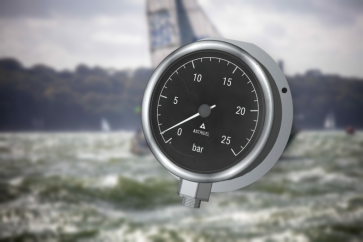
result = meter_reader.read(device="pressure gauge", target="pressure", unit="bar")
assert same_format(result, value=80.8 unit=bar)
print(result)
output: value=1 unit=bar
